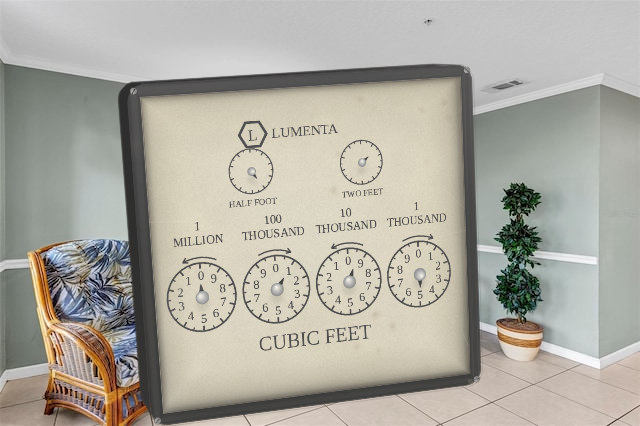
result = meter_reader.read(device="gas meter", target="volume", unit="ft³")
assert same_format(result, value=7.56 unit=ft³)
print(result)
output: value=9500 unit=ft³
